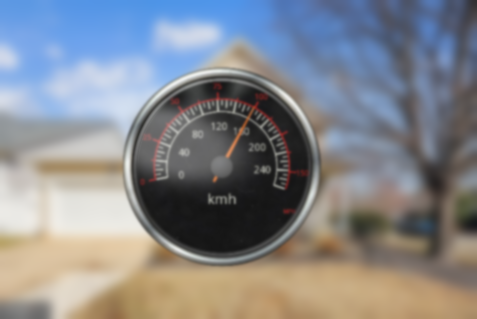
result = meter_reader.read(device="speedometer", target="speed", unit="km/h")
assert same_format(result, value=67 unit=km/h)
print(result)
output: value=160 unit=km/h
